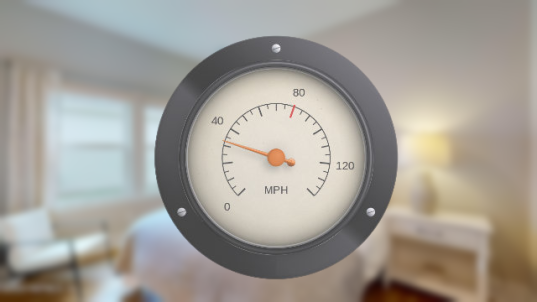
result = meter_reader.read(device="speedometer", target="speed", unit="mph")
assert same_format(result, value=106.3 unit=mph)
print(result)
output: value=32.5 unit=mph
